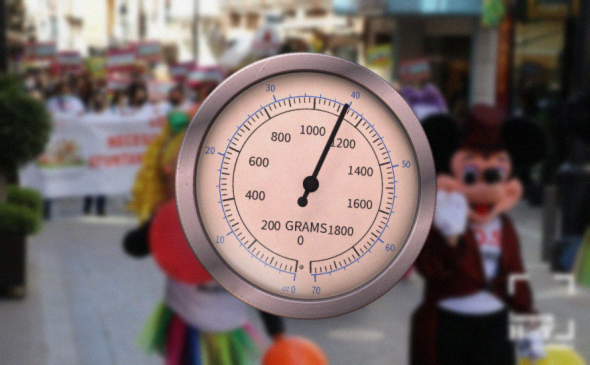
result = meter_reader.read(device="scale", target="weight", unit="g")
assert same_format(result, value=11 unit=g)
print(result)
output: value=1120 unit=g
